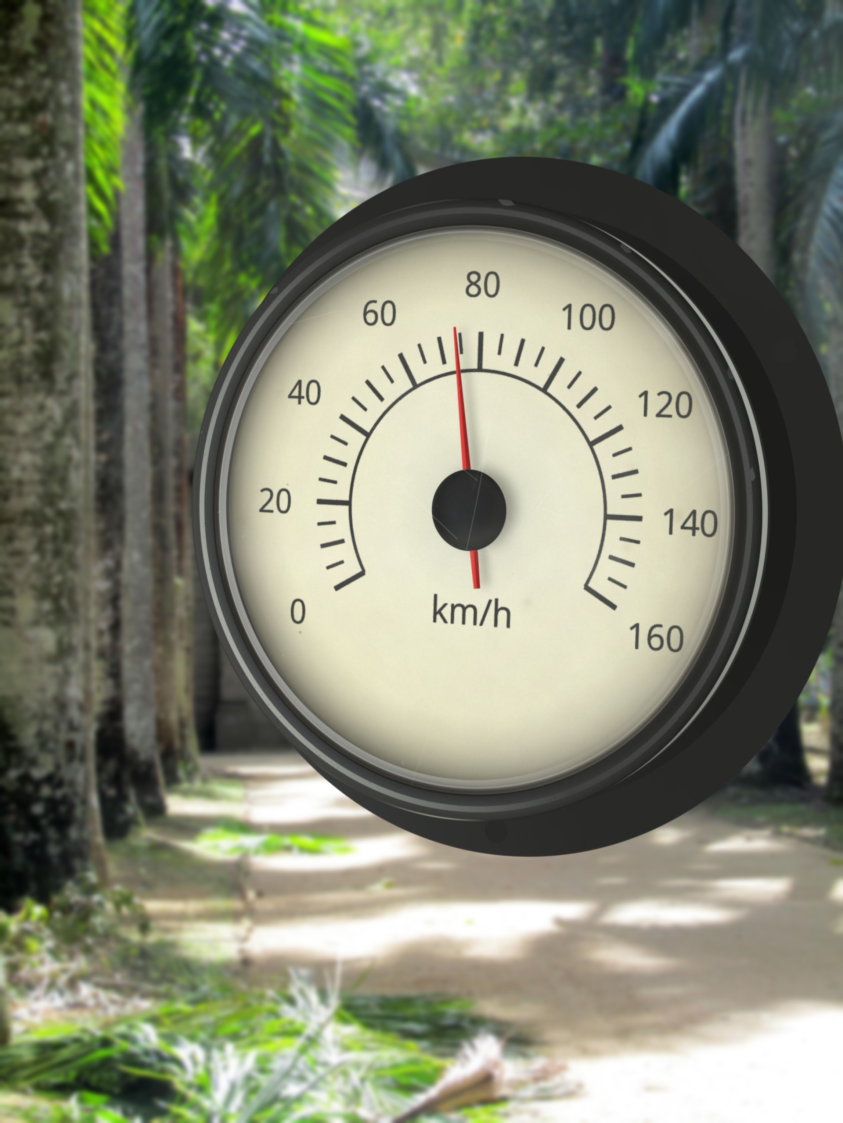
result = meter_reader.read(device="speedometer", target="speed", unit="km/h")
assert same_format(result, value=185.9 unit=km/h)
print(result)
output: value=75 unit=km/h
